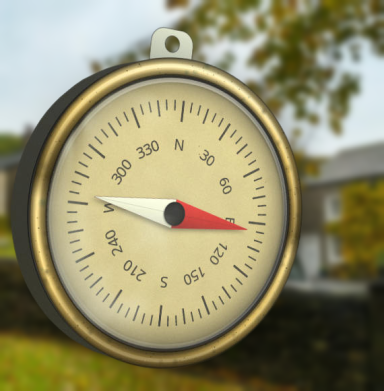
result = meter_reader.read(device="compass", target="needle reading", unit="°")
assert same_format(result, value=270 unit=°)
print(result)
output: value=95 unit=°
